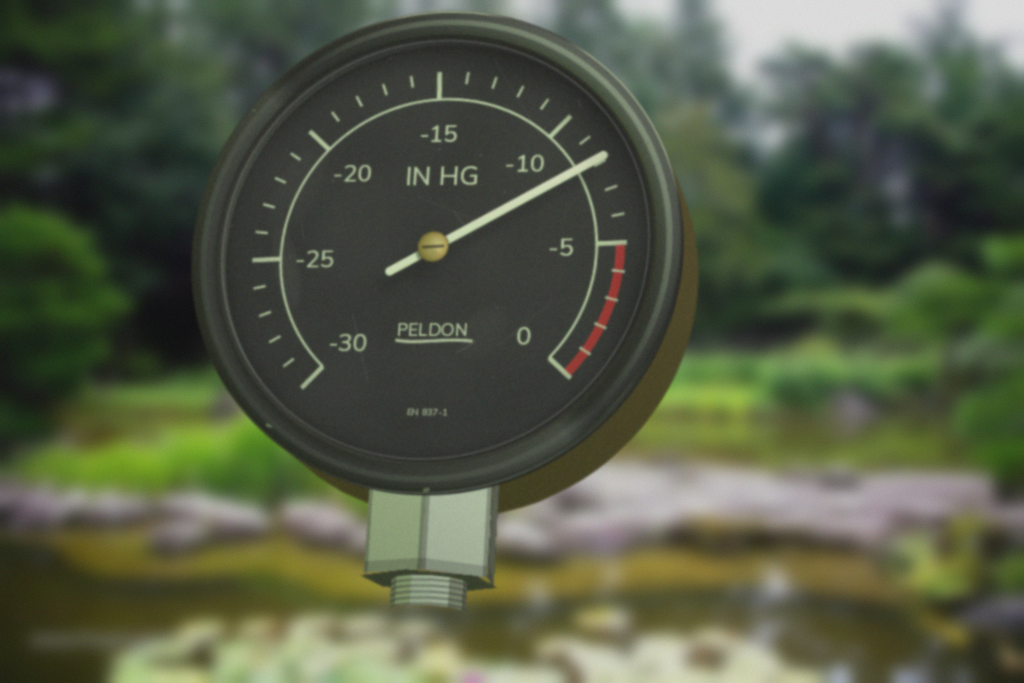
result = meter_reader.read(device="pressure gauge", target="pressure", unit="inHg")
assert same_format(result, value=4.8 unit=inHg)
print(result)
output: value=-8 unit=inHg
